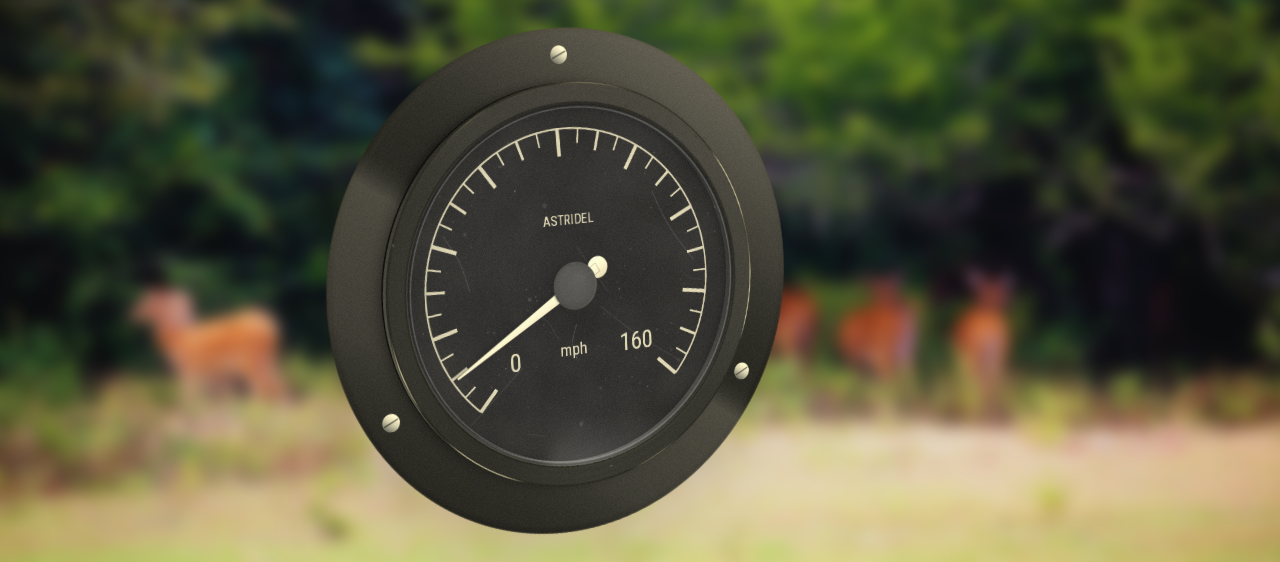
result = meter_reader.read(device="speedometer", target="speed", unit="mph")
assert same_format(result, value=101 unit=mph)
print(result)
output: value=10 unit=mph
